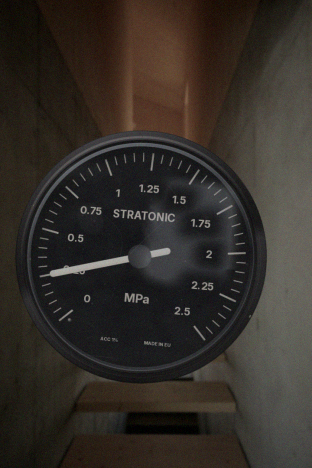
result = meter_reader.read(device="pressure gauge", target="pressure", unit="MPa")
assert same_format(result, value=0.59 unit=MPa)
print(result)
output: value=0.25 unit=MPa
